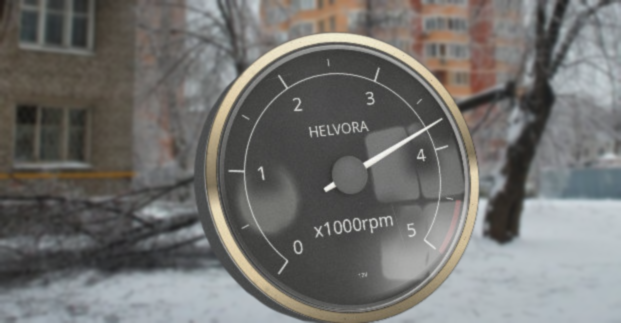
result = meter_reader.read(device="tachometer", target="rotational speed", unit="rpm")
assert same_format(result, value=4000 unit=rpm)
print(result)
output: value=3750 unit=rpm
